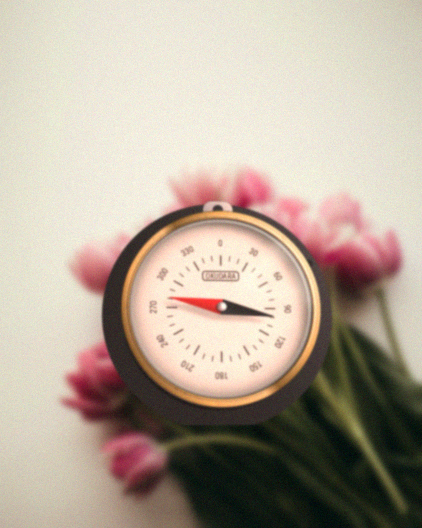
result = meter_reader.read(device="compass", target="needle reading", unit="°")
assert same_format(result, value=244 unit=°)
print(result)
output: value=280 unit=°
